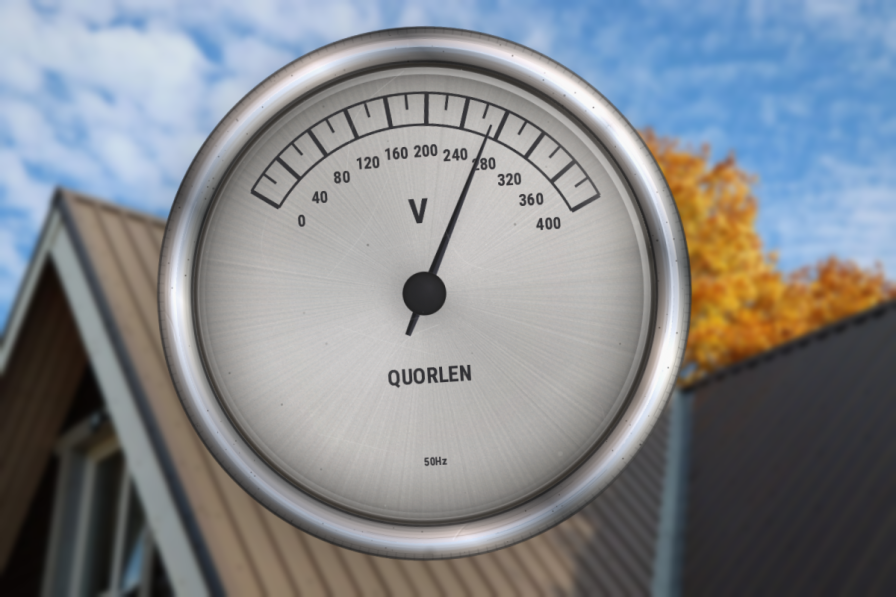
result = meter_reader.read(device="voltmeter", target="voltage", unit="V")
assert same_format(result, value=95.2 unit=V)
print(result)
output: value=270 unit=V
